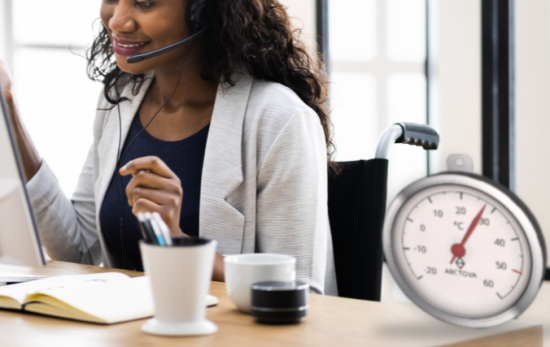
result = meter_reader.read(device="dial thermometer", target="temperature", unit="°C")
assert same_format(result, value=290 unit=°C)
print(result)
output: value=27.5 unit=°C
